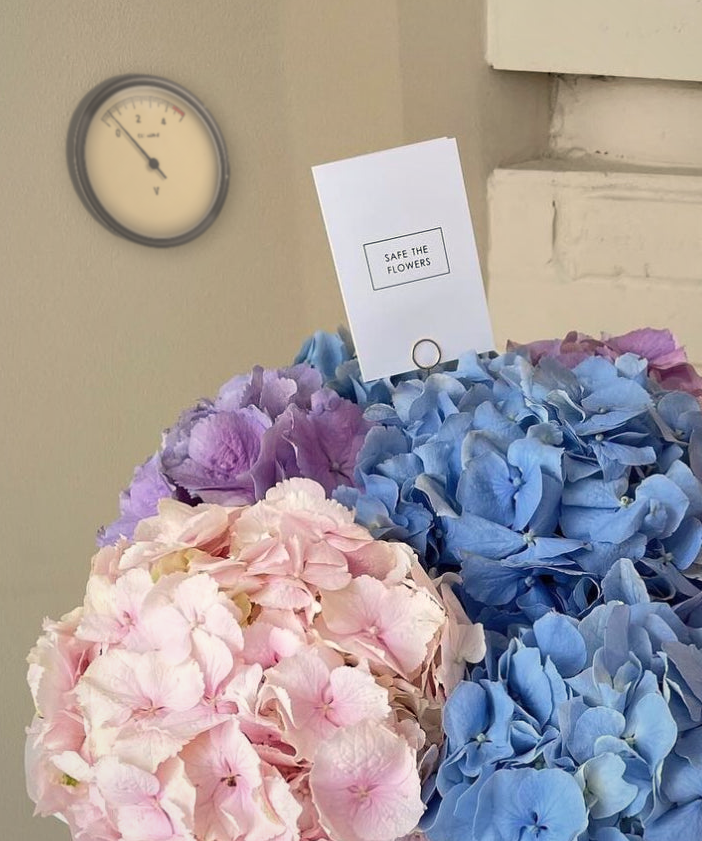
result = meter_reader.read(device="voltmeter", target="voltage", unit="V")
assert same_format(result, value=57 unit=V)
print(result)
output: value=0.5 unit=V
